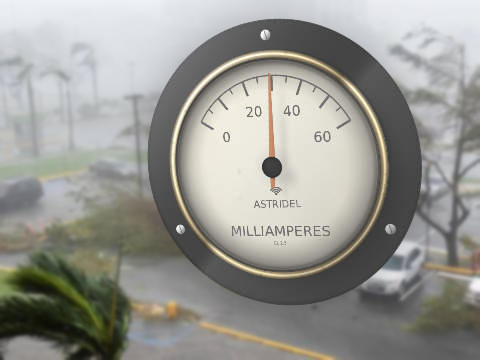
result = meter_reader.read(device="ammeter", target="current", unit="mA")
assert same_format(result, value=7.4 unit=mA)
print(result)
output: value=30 unit=mA
